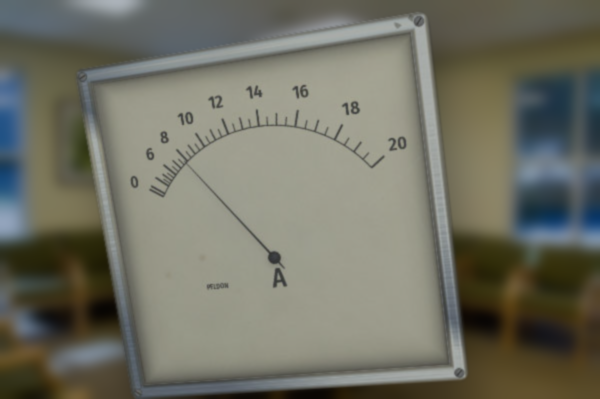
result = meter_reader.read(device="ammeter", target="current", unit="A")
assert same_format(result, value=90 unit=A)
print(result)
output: value=8 unit=A
